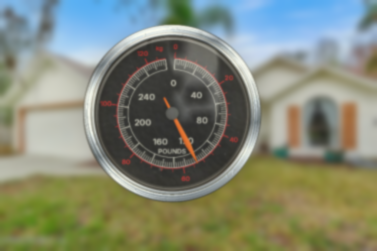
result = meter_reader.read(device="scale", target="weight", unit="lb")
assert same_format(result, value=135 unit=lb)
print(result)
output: value=120 unit=lb
